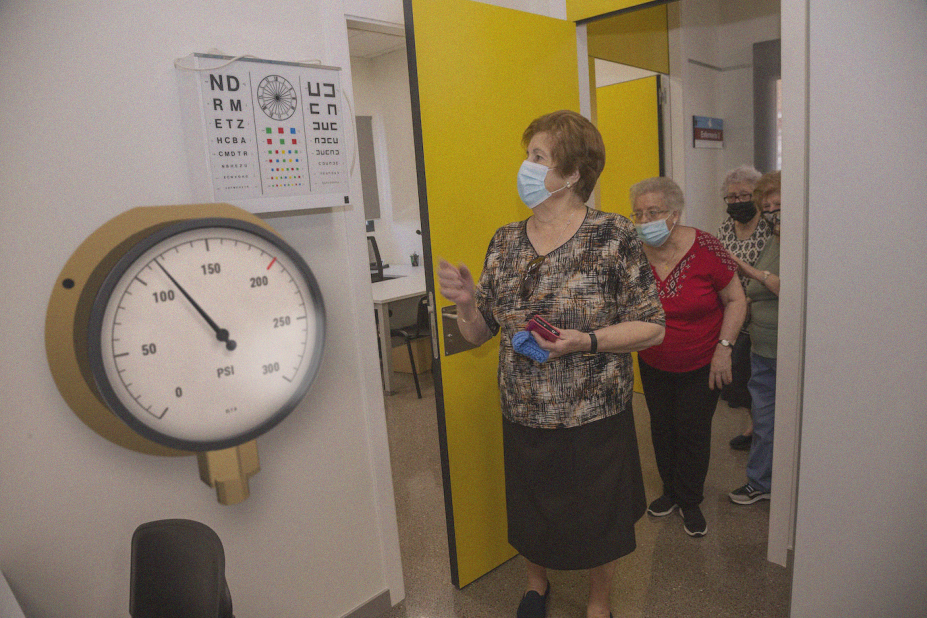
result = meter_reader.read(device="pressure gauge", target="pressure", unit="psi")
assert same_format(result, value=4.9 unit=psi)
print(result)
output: value=115 unit=psi
